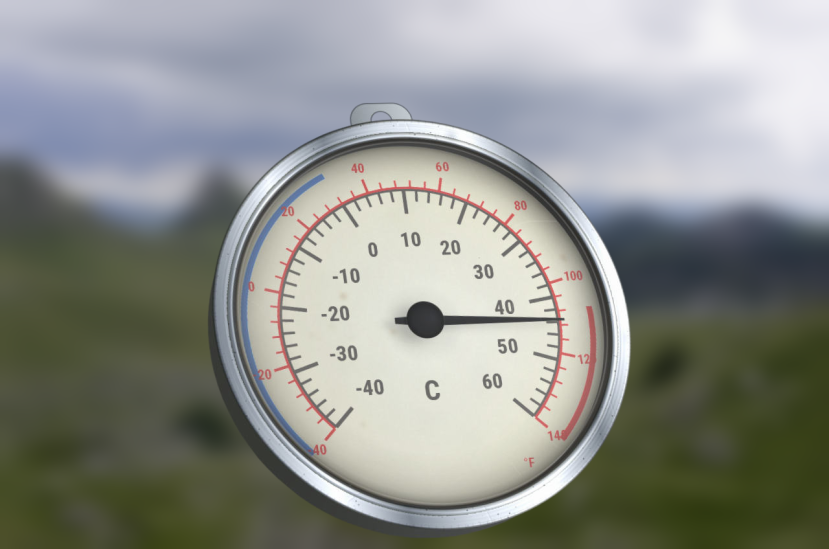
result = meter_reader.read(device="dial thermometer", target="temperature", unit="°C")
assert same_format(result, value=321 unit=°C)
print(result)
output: value=44 unit=°C
